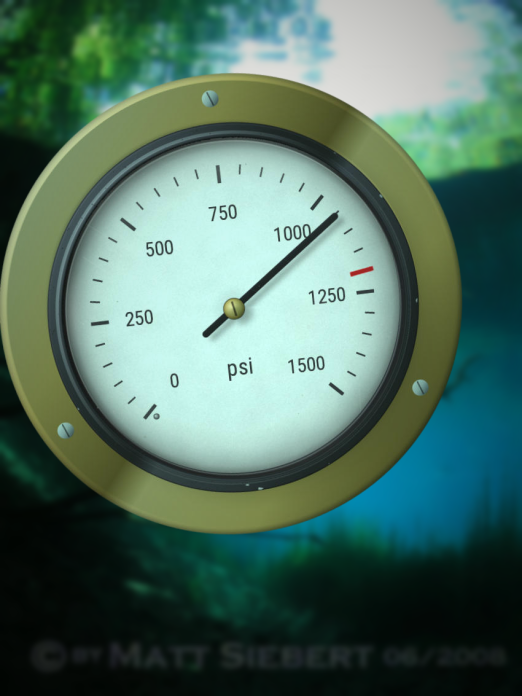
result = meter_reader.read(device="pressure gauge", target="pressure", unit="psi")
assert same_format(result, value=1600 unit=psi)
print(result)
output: value=1050 unit=psi
